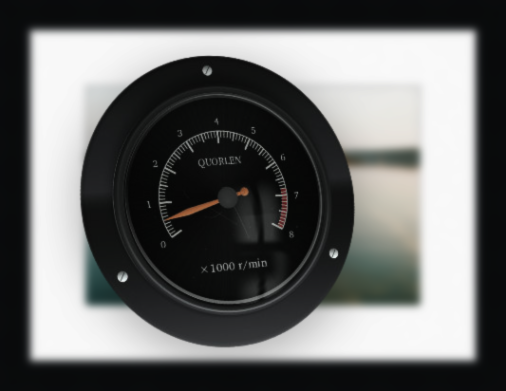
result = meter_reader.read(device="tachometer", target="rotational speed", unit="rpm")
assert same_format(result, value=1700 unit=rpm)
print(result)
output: value=500 unit=rpm
